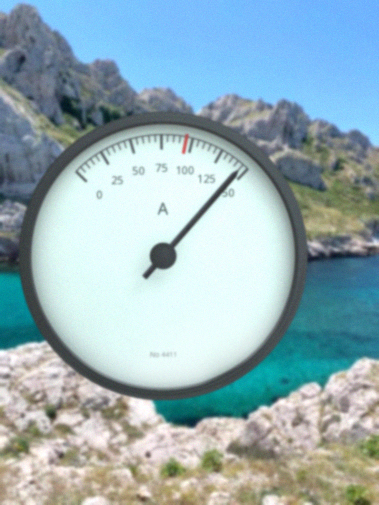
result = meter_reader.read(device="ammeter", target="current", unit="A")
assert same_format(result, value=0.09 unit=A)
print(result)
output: value=145 unit=A
